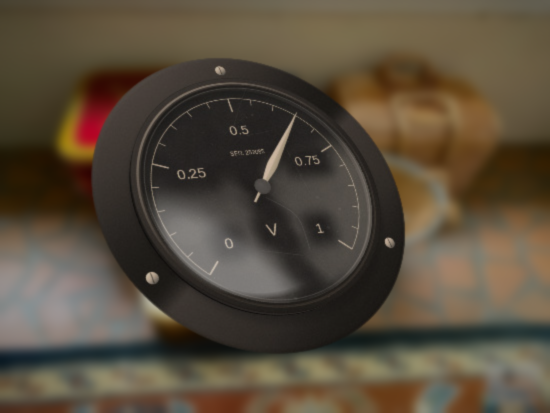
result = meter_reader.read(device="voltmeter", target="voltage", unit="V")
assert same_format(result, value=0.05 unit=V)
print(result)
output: value=0.65 unit=V
